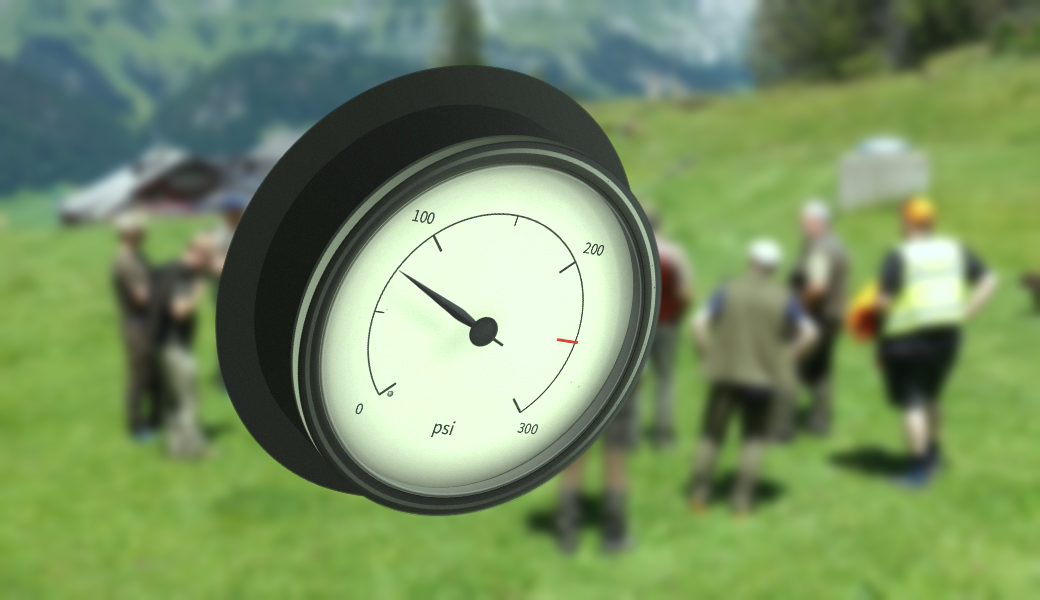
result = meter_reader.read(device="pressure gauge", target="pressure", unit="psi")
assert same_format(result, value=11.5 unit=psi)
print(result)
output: value=75 unit=psi
